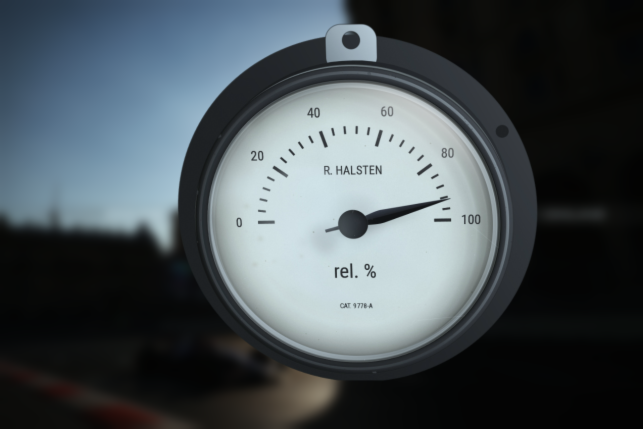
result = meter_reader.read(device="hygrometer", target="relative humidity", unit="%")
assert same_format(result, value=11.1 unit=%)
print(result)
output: value=92 unit=%
